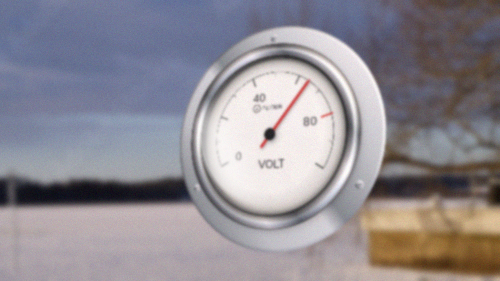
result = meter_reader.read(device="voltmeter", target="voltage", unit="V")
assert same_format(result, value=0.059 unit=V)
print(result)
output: value=65 unit=V
